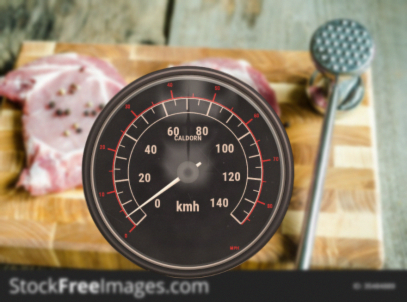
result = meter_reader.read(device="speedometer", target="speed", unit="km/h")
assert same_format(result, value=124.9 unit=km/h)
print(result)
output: value=5 unit=km/h
